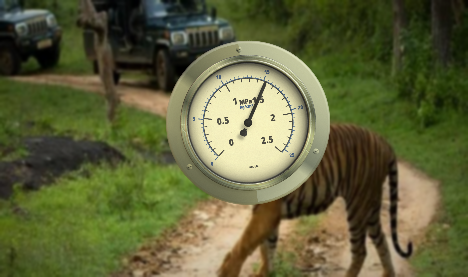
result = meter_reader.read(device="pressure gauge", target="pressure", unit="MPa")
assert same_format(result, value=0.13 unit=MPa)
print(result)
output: value=1.5 unit=MPa
